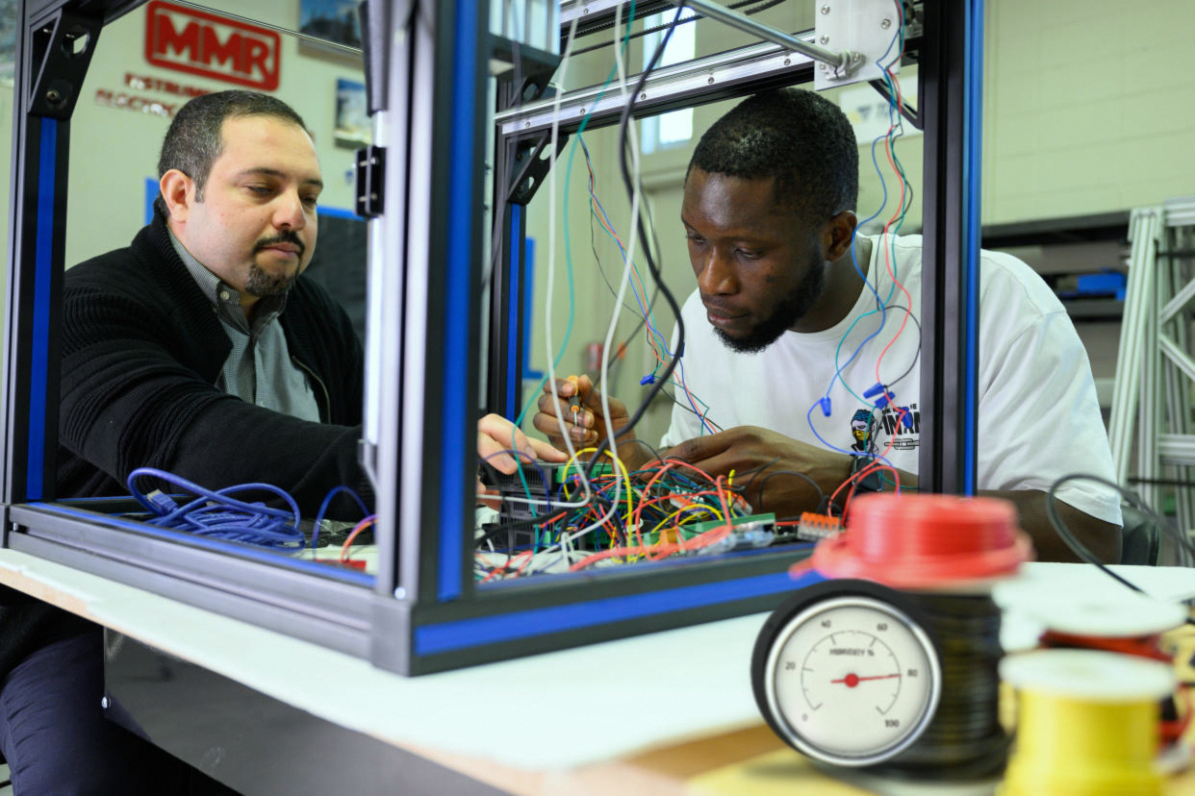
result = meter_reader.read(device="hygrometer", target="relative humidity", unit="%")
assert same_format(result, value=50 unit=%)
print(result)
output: value=80 unit=%
